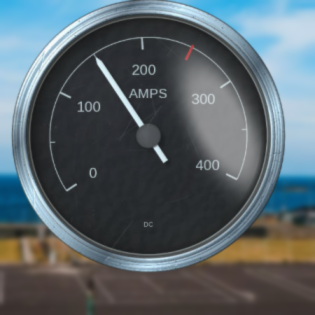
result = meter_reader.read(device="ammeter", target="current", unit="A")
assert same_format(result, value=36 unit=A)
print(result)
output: value=150 unit=A
